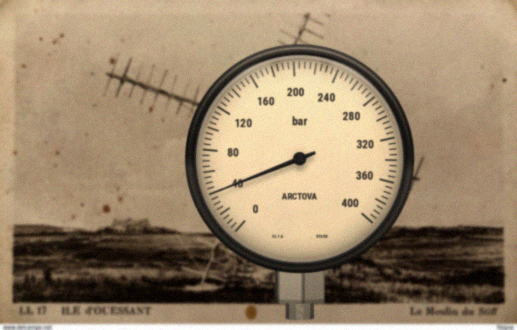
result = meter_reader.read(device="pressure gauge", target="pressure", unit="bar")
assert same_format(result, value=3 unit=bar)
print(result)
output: value=40 unit=bar
